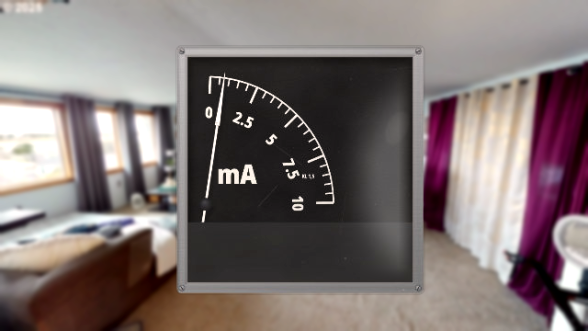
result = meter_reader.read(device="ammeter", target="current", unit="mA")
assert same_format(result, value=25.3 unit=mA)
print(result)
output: value=0.75 unit=mA
